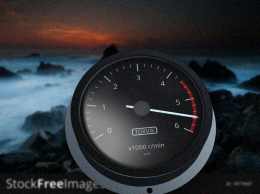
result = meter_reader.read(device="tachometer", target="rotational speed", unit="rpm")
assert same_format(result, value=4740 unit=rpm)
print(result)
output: value=5600 unit=rpm
